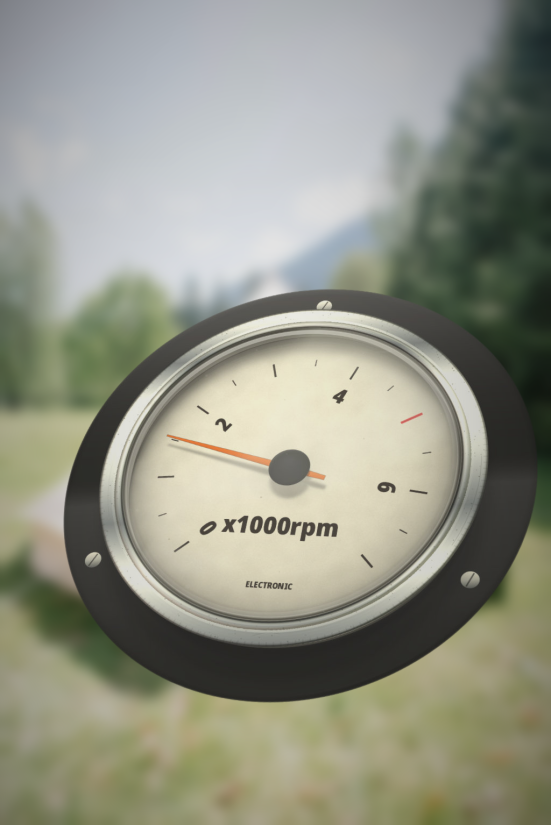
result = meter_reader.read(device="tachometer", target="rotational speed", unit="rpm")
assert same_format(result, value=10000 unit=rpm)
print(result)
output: value=1500 unit=rpm
